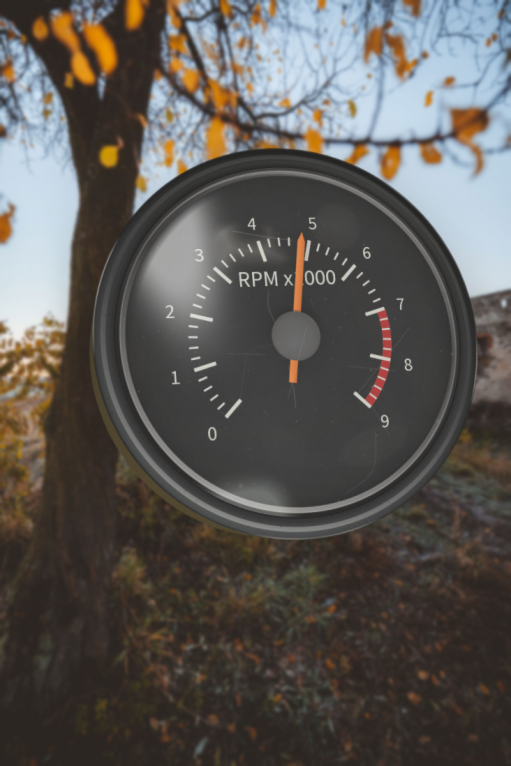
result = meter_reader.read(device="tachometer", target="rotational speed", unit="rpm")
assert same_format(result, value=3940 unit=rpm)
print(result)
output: value=4800 unit=rpm
